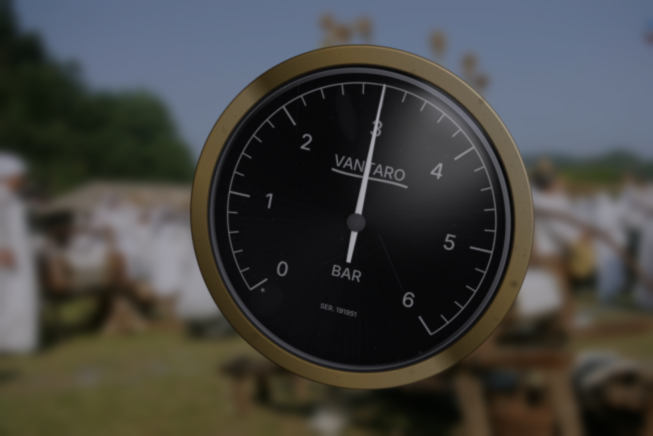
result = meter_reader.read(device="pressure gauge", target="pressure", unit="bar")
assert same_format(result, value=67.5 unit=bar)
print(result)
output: value=3 unit=bar
